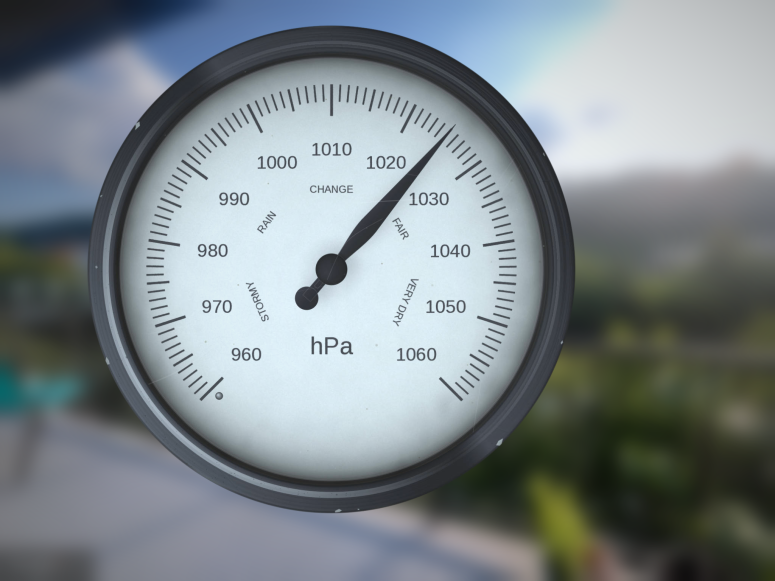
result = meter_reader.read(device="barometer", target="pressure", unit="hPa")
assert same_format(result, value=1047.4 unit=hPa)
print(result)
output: value=1025 unit=hPa
